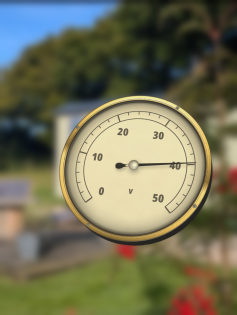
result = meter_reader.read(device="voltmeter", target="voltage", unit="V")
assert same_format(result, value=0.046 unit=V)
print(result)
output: value=40 unit=V
